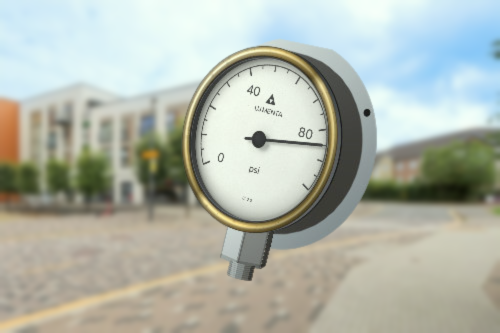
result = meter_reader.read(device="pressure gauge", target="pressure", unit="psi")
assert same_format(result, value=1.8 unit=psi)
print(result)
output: value=85 unit=psi
